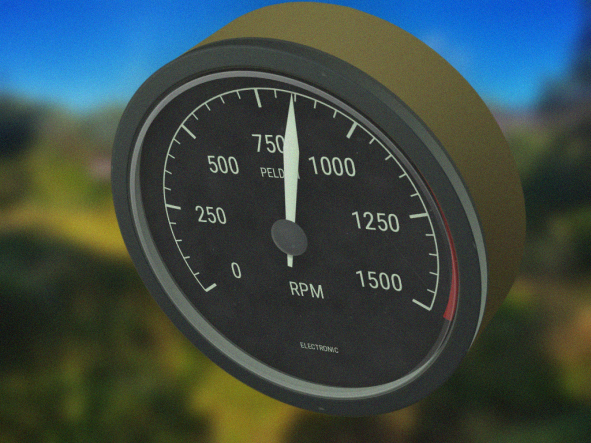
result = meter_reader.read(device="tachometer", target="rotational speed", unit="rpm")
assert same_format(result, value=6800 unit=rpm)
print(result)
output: value=850 unit=rpm
